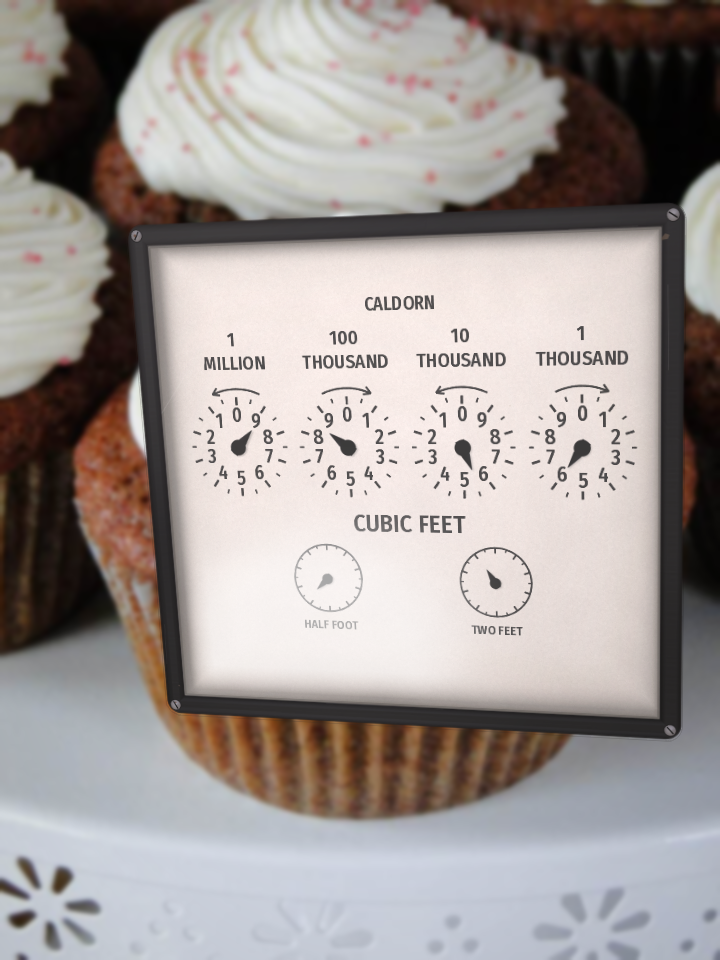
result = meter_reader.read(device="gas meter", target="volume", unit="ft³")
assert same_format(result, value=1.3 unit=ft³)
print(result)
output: value=885600 unit=ft³
